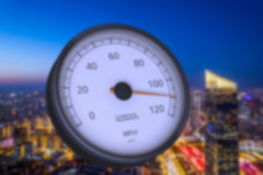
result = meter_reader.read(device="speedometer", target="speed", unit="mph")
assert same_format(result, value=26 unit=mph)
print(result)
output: value=110 unit=mph
